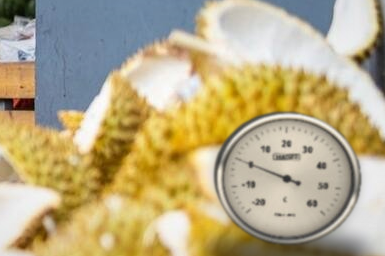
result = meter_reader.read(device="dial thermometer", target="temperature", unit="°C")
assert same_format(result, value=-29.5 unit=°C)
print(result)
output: value=0 unit=°C
